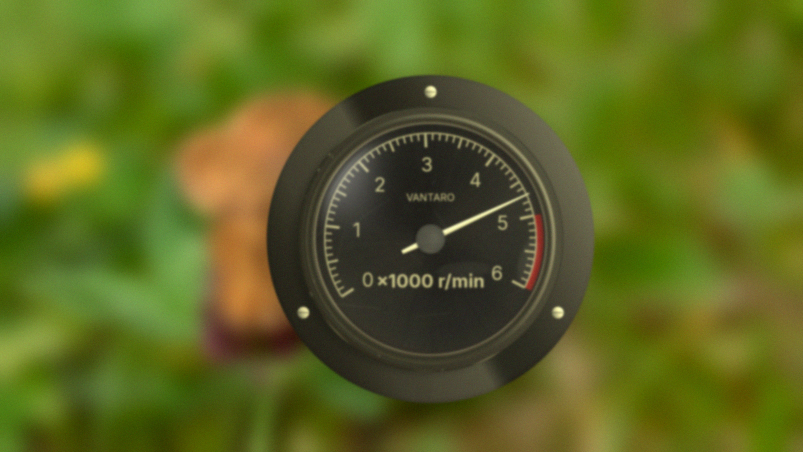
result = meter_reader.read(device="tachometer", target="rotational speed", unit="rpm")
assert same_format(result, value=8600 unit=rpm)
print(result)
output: value=4700 unit=rpm
